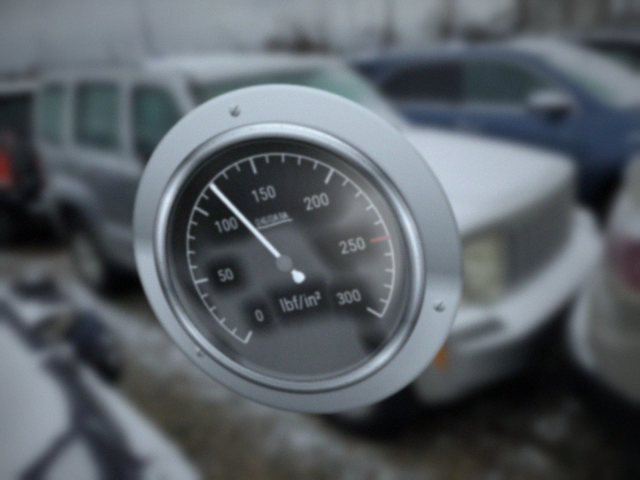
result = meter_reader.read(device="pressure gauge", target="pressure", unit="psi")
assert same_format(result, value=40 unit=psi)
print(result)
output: value=120 unit=psi
